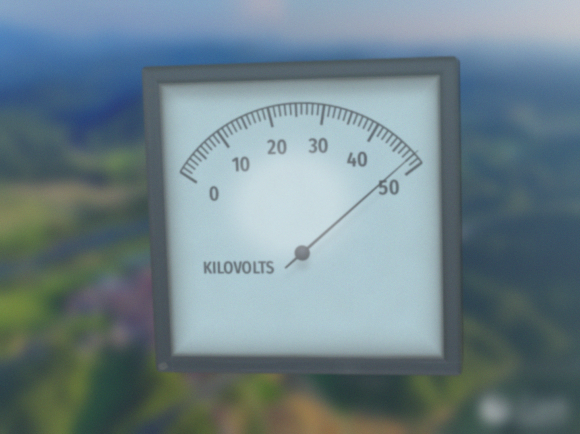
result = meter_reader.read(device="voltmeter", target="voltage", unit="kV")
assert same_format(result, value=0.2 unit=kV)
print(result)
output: value=48 unit=kV
